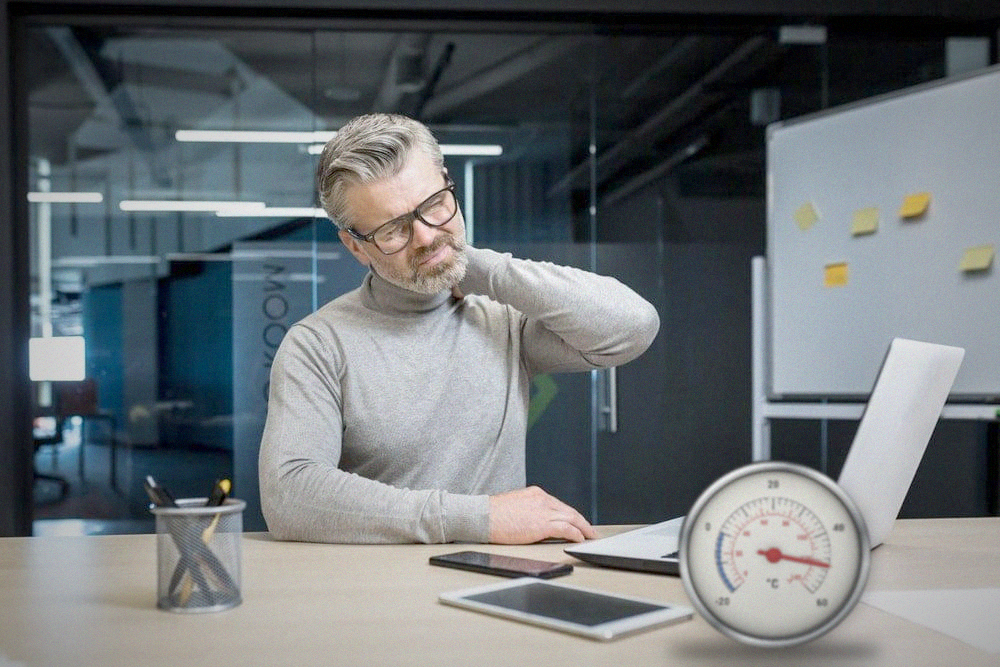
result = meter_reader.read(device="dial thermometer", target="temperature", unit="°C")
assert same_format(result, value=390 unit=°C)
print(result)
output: value=50 unit=°C
